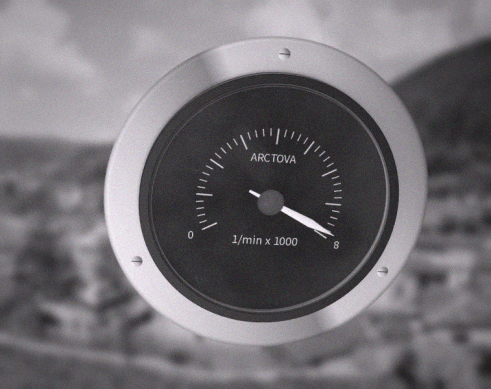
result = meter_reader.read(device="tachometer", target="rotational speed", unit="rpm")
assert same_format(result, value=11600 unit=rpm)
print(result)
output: value=7800 unit=rpm
